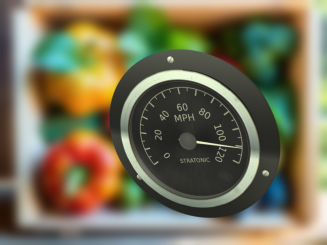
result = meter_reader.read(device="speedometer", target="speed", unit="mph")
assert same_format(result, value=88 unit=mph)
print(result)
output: value=110 unit=mph
